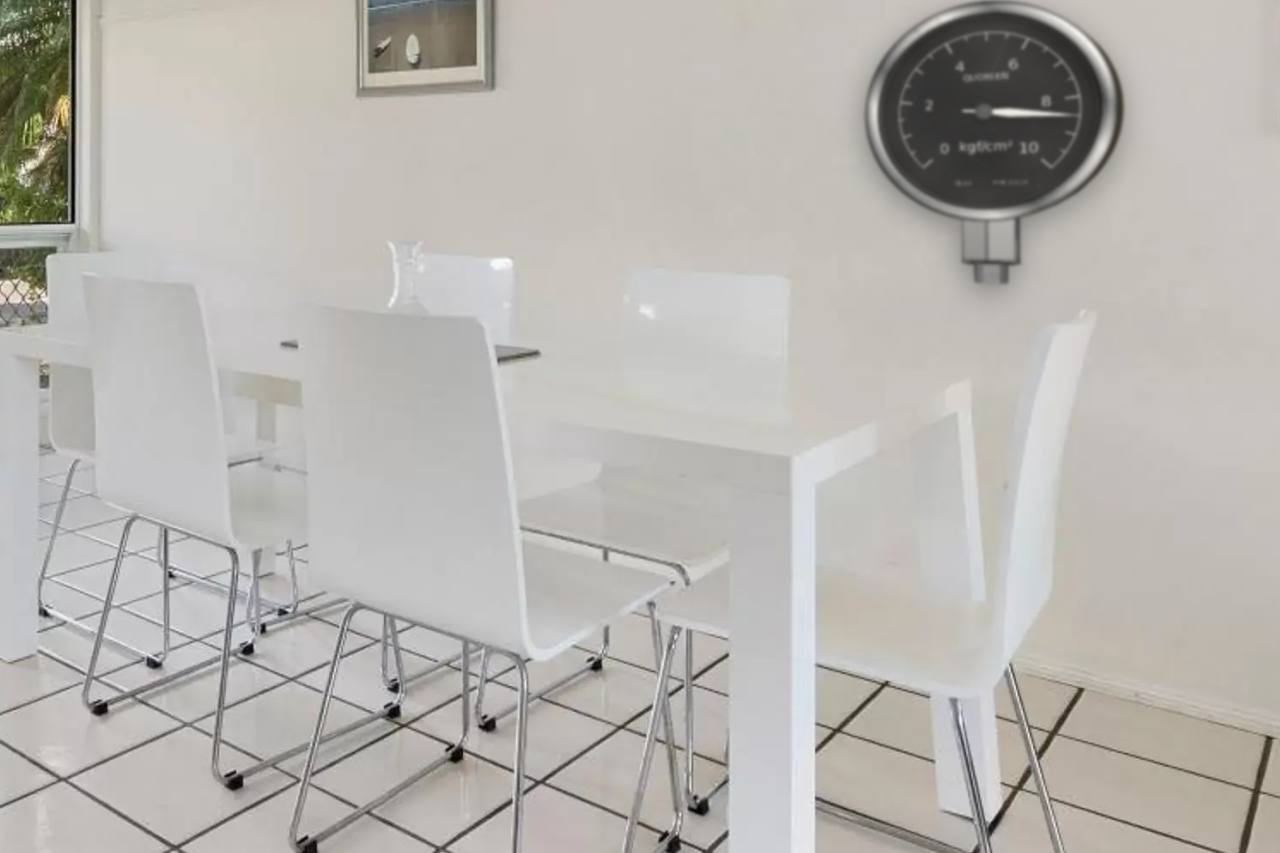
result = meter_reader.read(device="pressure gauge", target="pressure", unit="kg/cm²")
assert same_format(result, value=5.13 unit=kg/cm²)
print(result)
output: value=8.5 unit=kg/cm²
